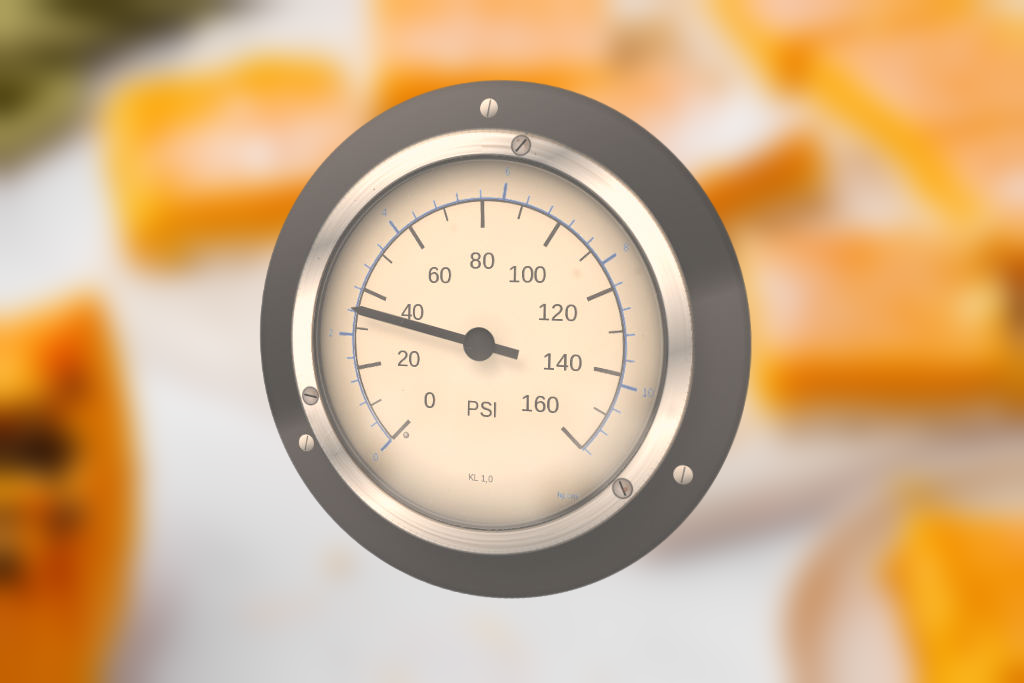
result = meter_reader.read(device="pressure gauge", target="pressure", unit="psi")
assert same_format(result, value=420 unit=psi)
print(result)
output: value=35 unit=psi
